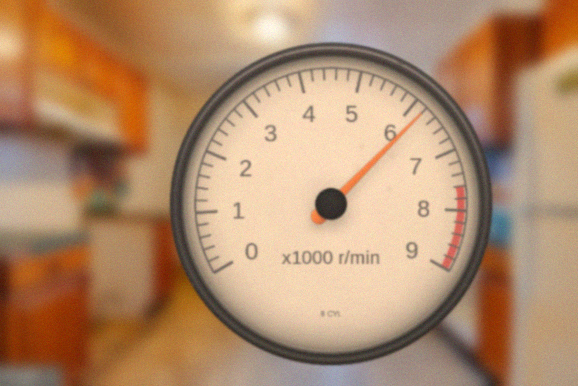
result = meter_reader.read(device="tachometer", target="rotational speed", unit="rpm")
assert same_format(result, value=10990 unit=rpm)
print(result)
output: value=6200 unit=rpm
